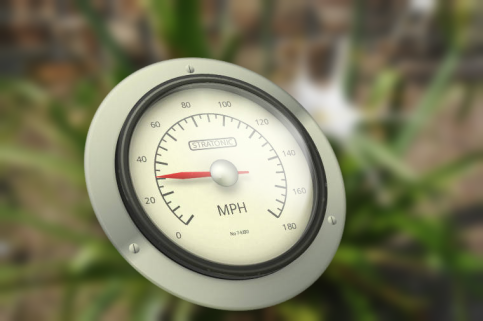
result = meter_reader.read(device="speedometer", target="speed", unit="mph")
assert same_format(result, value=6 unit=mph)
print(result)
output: value=30 unit=mph
